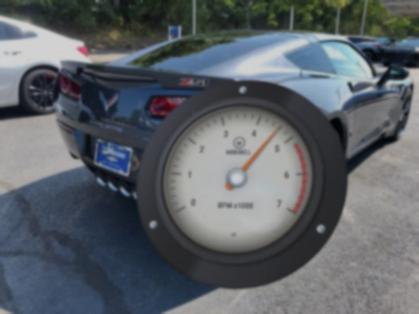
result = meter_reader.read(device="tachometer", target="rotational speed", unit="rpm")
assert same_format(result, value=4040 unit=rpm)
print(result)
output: value=4600 unit=rpm
